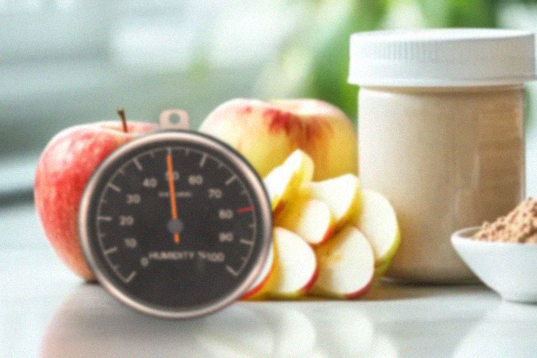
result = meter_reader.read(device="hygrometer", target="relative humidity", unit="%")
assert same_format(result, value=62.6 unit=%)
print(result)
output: value=50 unit=%
